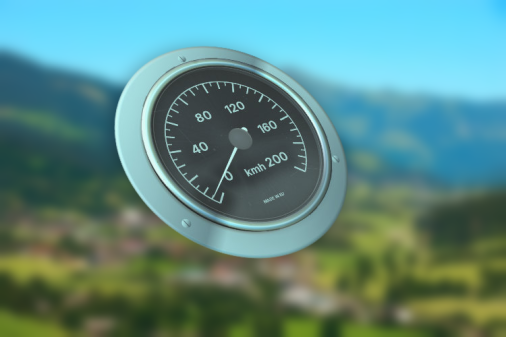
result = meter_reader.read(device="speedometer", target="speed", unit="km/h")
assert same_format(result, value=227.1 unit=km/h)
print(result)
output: value=5 unit=km/h
